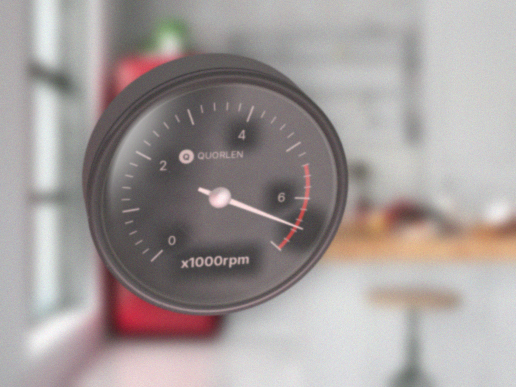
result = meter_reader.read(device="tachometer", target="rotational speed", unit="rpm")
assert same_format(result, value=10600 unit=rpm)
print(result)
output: value=6500 unit=rpm
